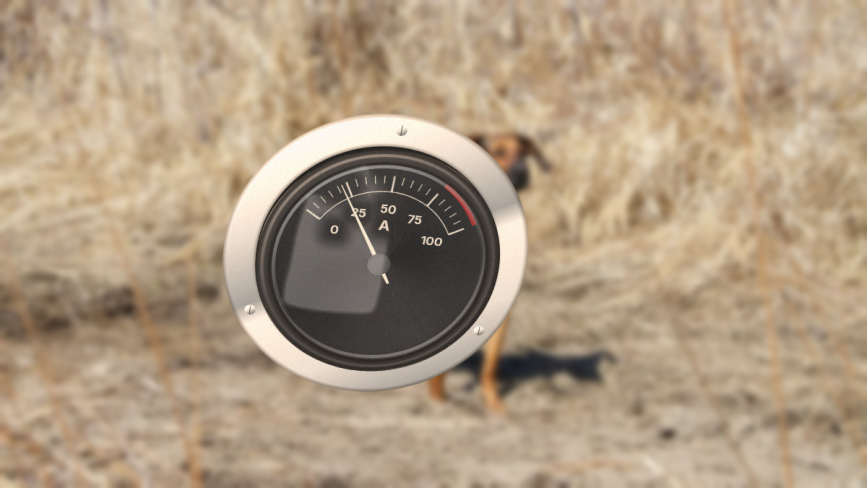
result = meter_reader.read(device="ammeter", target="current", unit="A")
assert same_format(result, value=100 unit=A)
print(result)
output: value=22.5 unit=A
